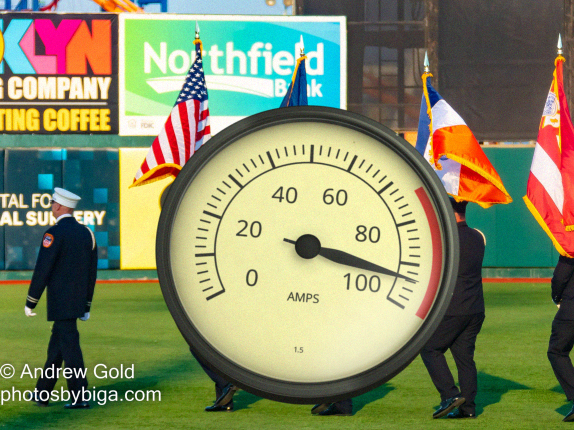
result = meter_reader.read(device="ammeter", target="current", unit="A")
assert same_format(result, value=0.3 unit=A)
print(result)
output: value=94 unit=A
